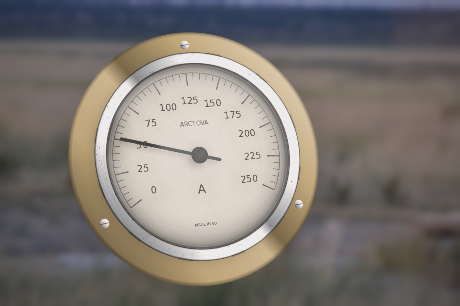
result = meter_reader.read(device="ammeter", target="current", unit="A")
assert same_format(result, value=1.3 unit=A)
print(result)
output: value=50 unit=A
